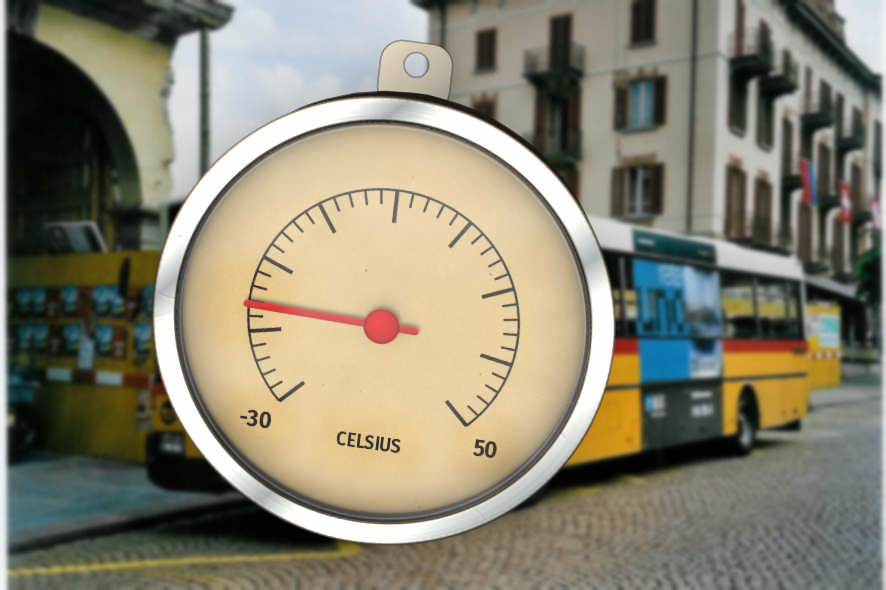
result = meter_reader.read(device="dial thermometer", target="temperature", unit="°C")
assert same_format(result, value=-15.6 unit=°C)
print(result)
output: value=-16 unit=°C
